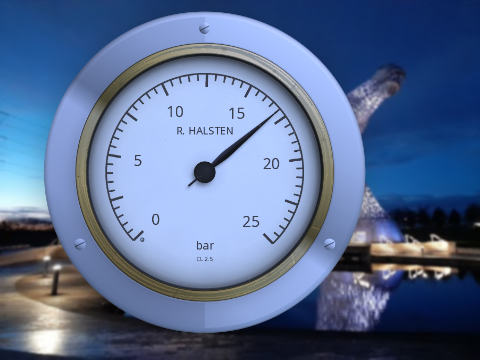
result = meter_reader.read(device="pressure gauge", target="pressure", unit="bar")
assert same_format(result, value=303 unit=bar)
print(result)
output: value=17 unit=bar
